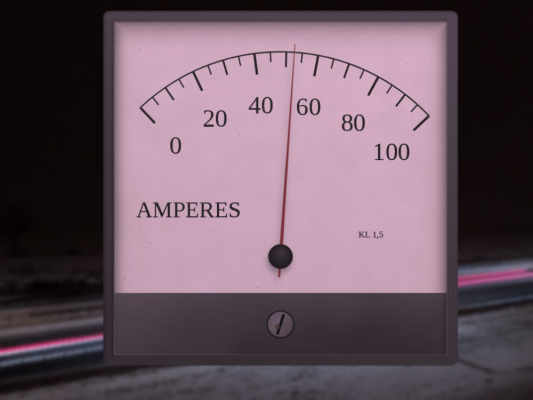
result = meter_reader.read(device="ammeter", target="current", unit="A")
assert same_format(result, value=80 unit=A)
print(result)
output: value=52.5 unit=A
